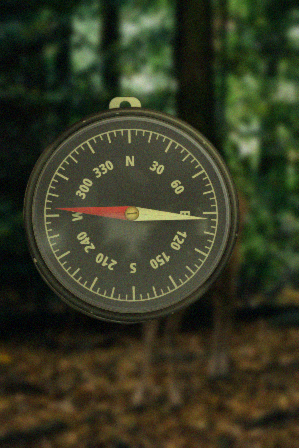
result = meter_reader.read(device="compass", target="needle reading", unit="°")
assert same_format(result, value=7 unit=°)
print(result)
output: value=275 unit=°
